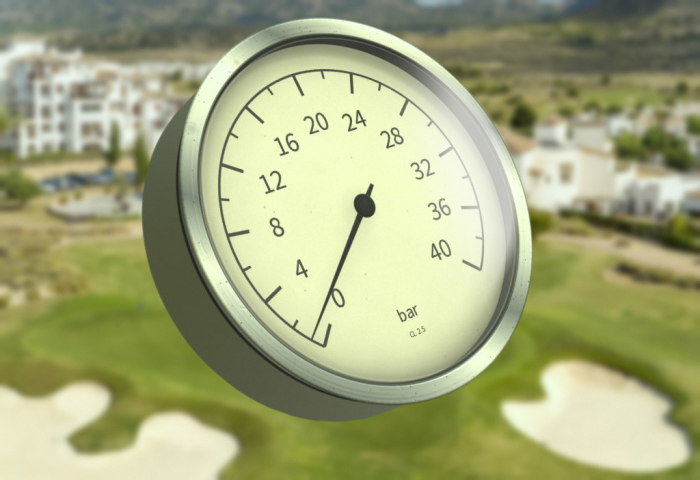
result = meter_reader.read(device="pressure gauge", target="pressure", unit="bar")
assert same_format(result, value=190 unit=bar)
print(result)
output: value=1 unit=bar
